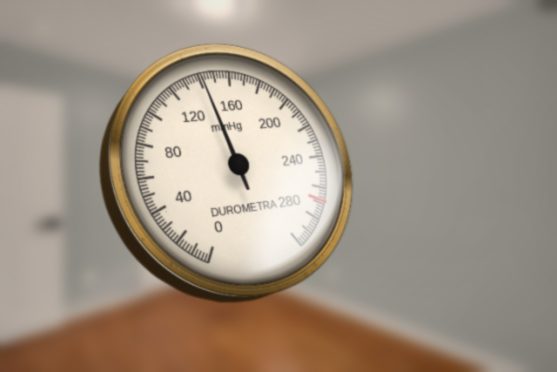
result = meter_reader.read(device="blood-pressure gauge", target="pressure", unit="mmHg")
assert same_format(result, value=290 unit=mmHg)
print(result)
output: value=140 unit=mmHg
